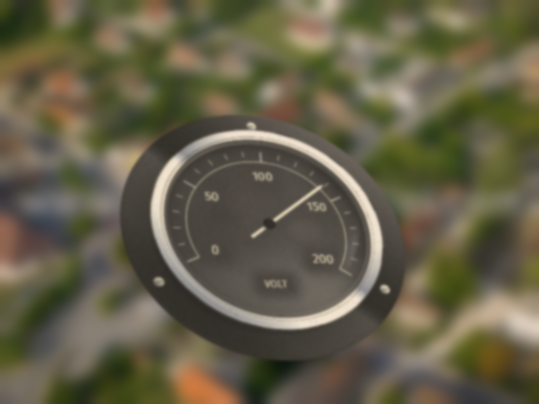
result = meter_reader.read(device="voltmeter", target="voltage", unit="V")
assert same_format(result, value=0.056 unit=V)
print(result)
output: value=140 unit=V
